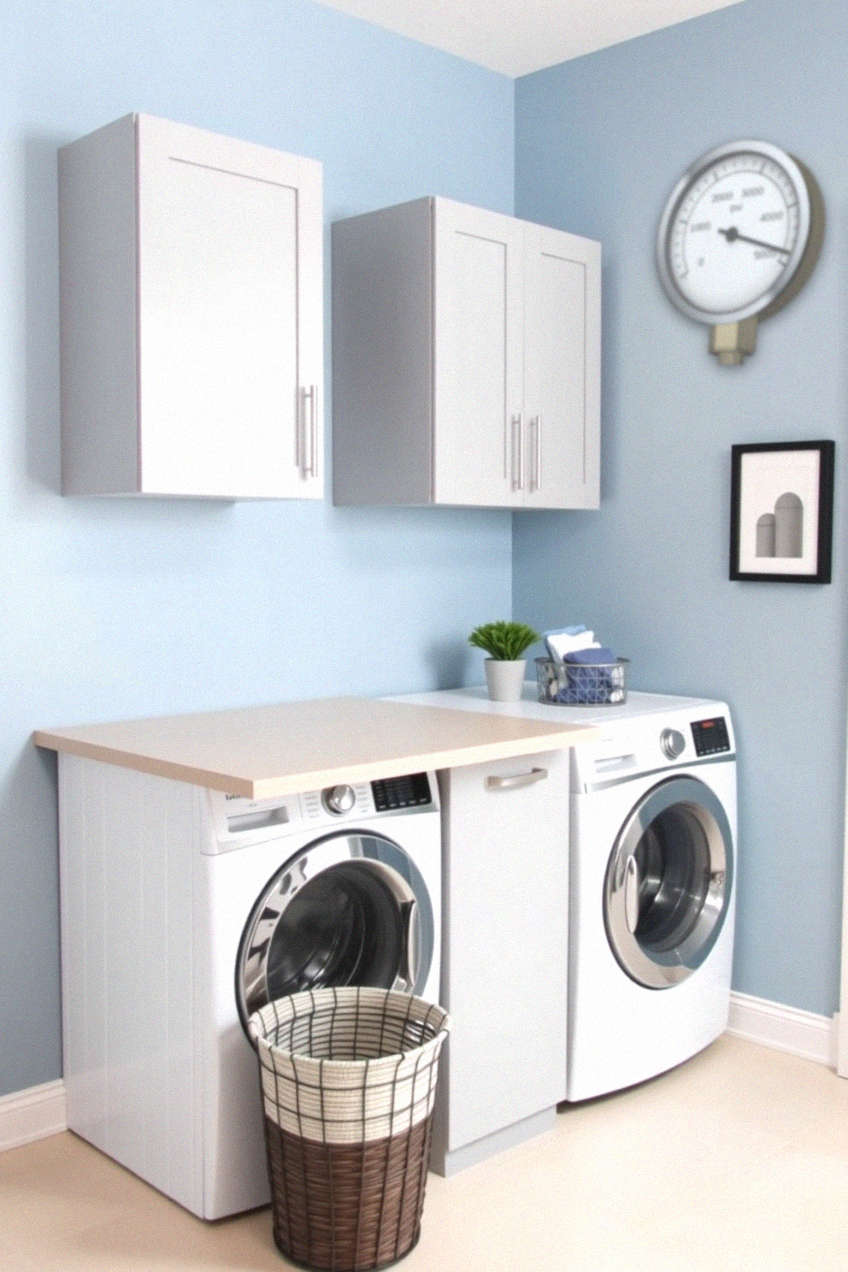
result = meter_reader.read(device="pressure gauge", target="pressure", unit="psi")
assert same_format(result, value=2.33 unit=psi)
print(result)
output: value=4800 unit=psi
